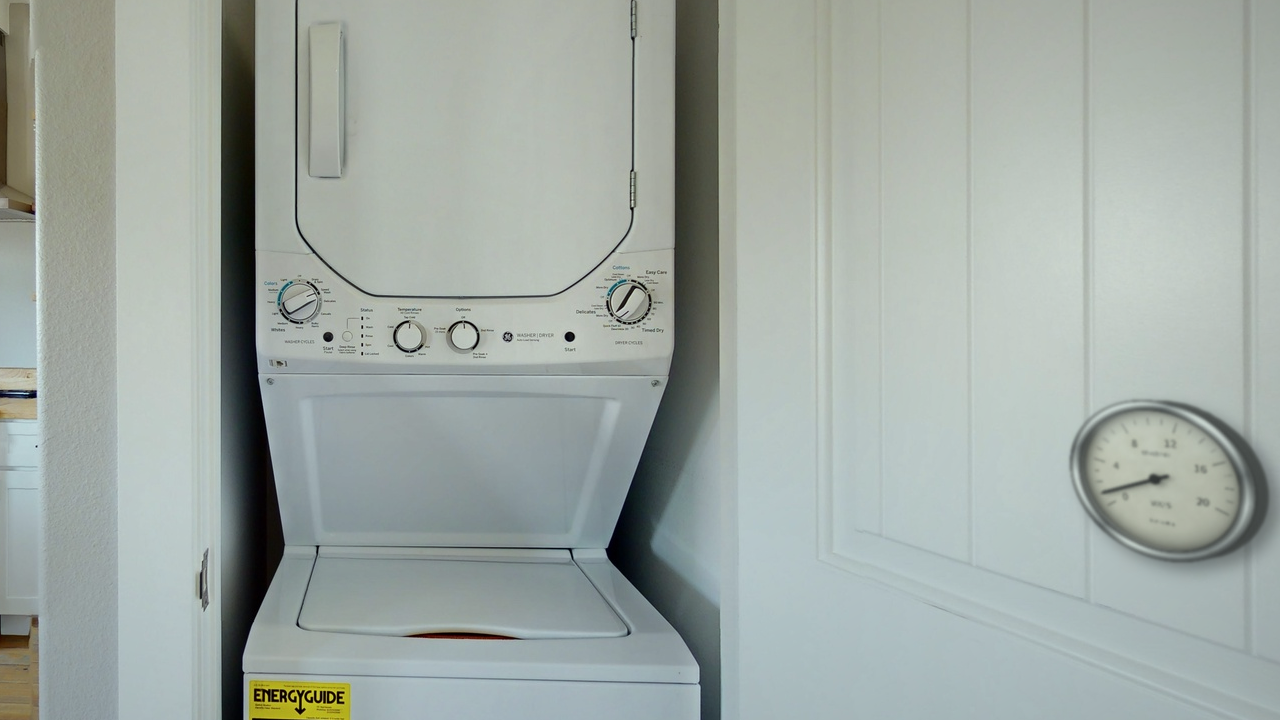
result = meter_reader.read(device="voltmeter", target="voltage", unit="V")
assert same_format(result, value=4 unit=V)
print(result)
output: value=1 unit=V
